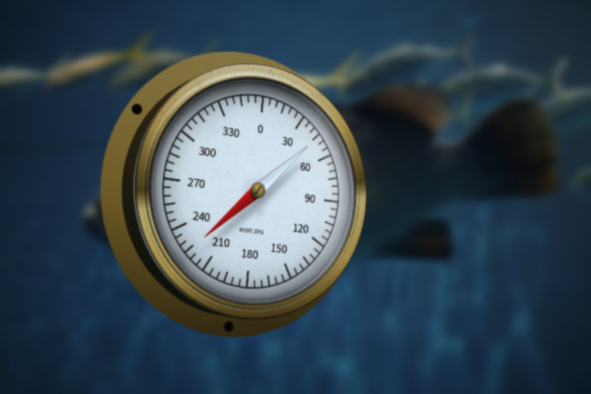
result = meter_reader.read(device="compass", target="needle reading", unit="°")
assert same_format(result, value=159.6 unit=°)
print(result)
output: value=225 unit=°
